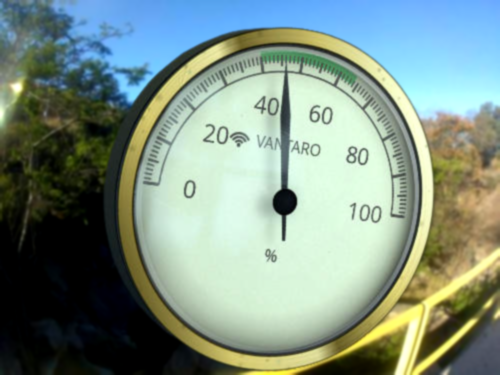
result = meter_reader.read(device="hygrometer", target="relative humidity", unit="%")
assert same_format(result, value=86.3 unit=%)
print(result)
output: value=45 unit=%
